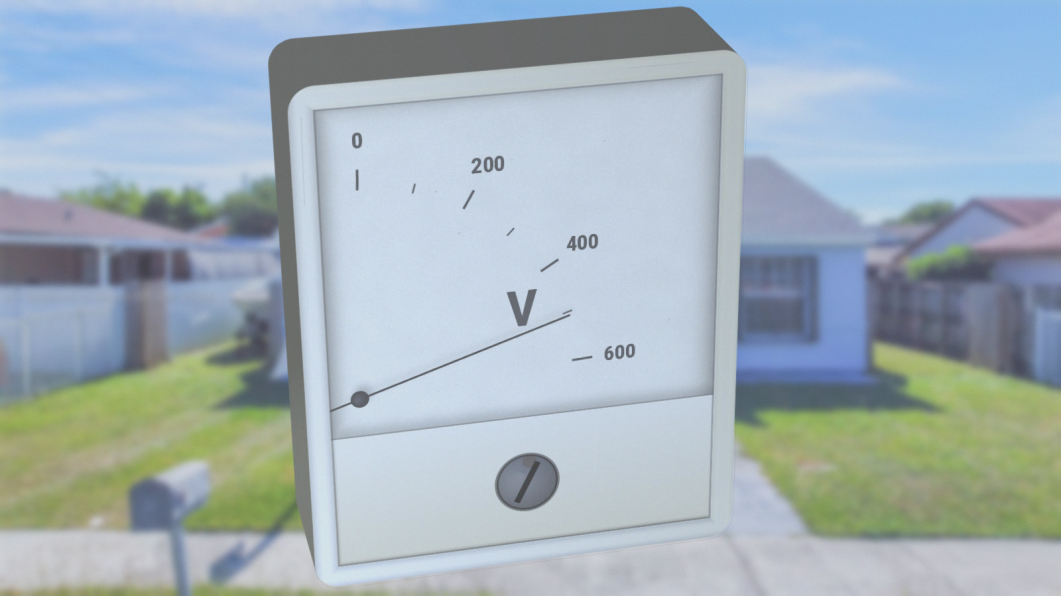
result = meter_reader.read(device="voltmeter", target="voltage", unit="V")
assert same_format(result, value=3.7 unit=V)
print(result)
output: value=500 unit=V
